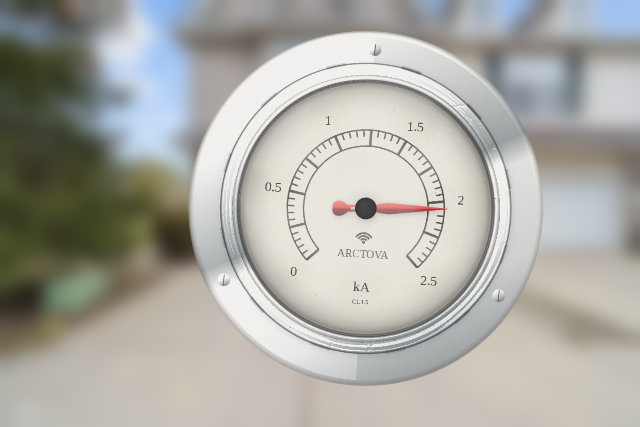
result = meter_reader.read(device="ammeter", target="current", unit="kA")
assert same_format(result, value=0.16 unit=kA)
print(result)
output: value=2.05 unit=kA
